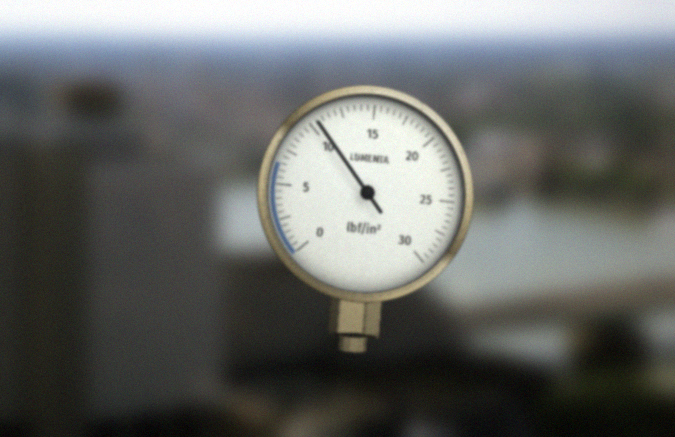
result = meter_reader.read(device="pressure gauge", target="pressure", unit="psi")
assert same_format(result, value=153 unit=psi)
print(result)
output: value=10.5 unit=psi
